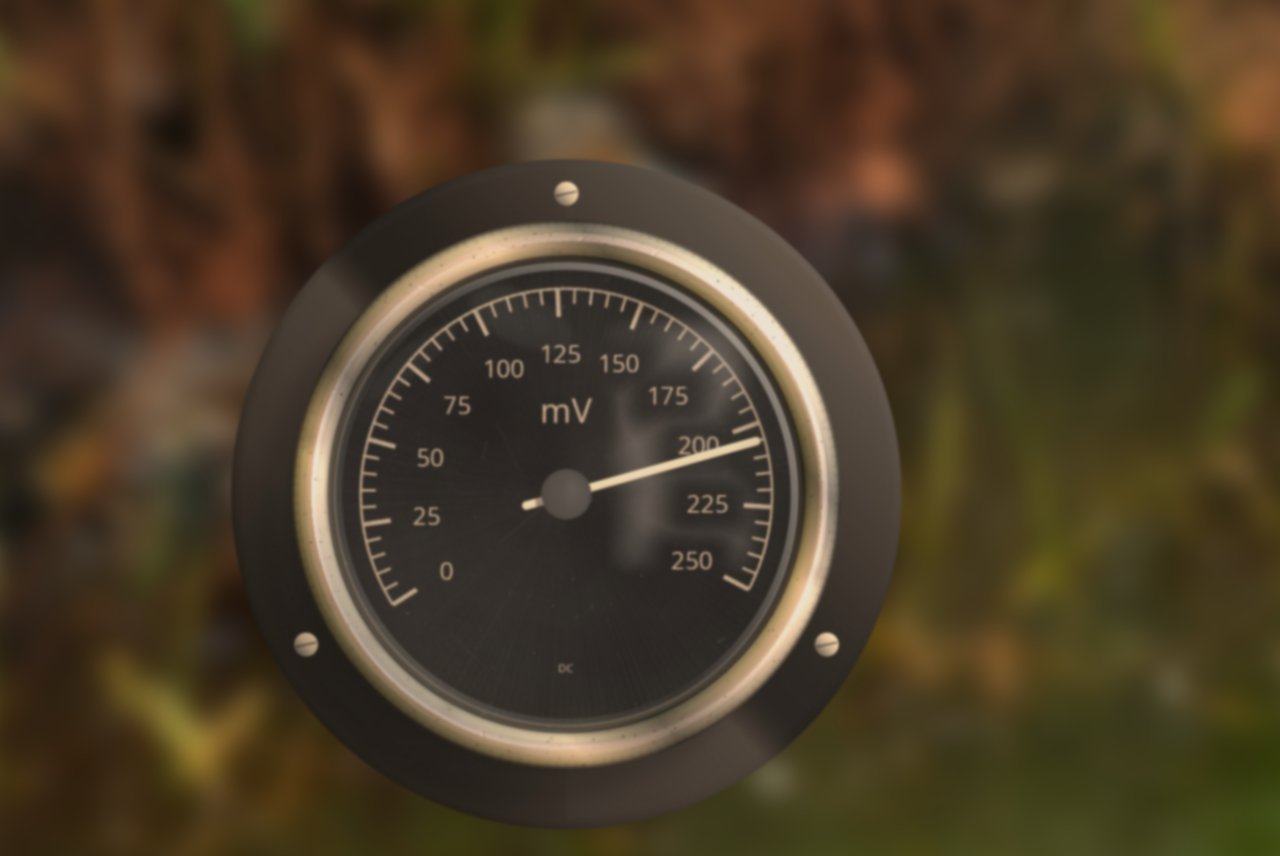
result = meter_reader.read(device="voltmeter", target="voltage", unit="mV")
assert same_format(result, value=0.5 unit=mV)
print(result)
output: value=205 unit=mV
